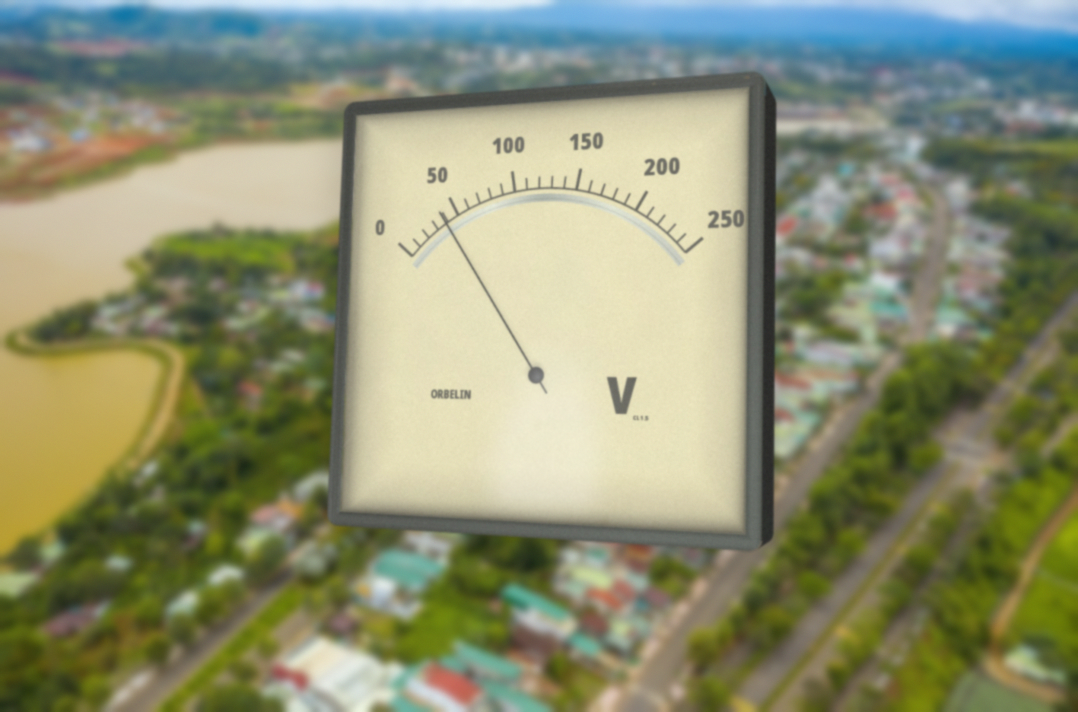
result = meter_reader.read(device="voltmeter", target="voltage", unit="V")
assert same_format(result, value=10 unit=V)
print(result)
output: value=40 unit=V
